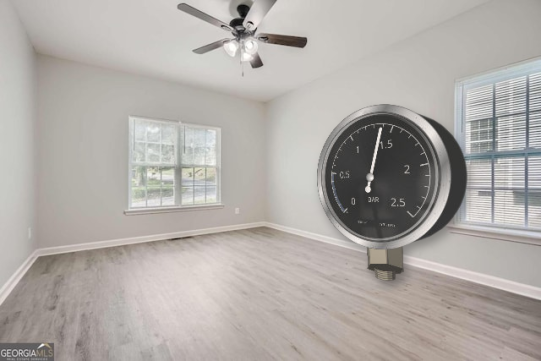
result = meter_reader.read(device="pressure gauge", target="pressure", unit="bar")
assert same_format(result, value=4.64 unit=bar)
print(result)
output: value=1.4 unit=bar
